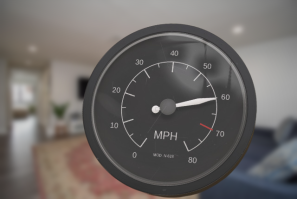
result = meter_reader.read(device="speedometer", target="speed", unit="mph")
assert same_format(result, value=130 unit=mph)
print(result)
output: value=60 unit=mph
